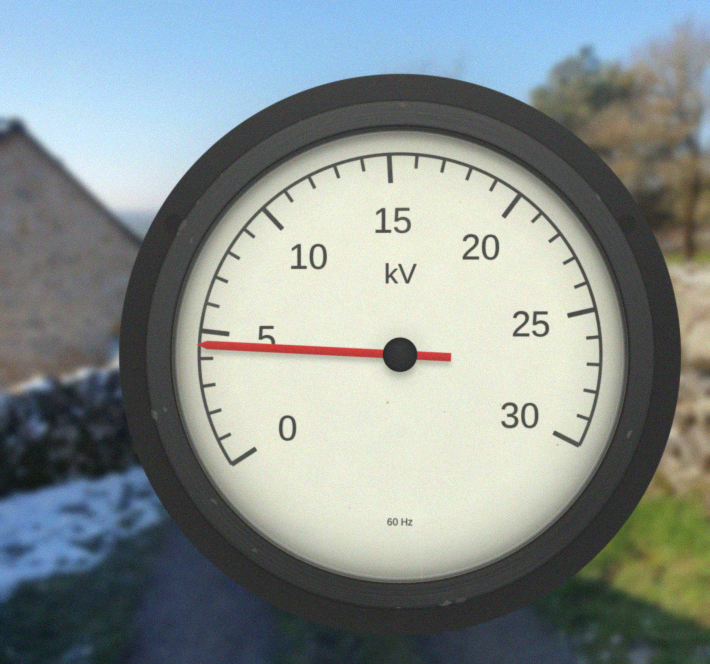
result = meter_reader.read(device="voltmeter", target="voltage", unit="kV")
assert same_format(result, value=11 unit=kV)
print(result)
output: value=4.5 unit=kV
